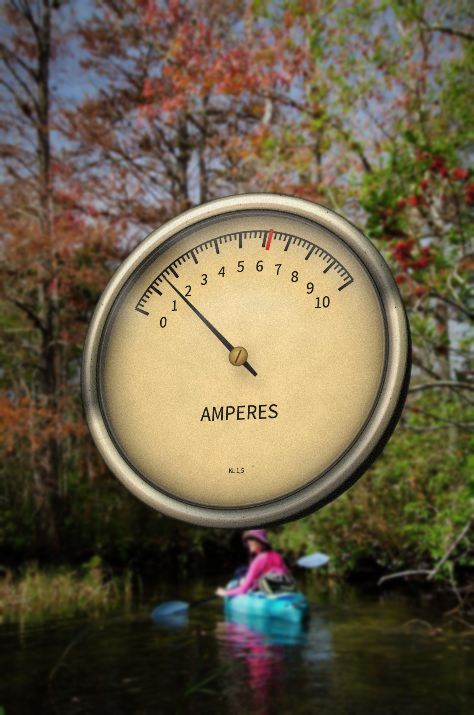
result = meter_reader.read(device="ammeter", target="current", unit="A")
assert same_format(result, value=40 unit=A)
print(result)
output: value=1.6 unit=A
